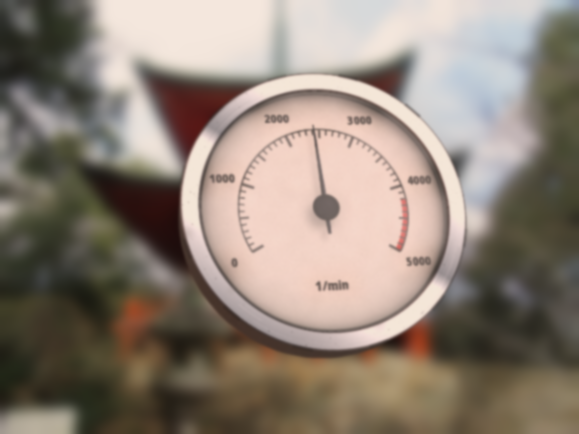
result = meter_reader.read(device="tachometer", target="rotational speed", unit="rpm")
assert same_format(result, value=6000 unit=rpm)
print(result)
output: value=2400 unit=rpm
